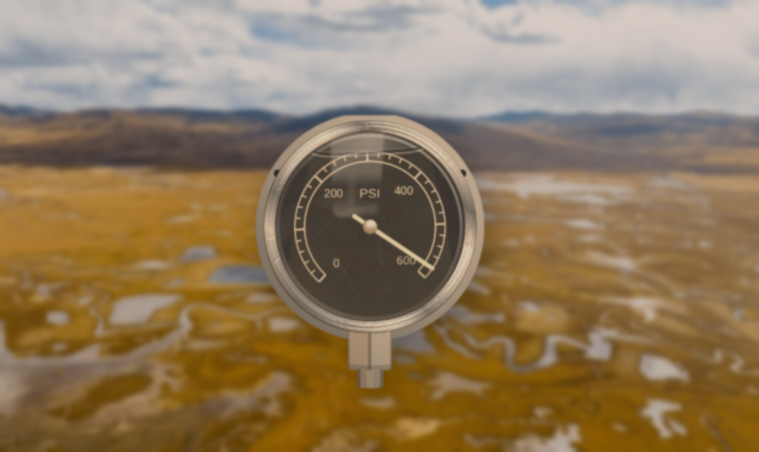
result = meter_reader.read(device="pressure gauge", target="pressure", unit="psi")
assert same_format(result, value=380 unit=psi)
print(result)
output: value=580 unit=psi
